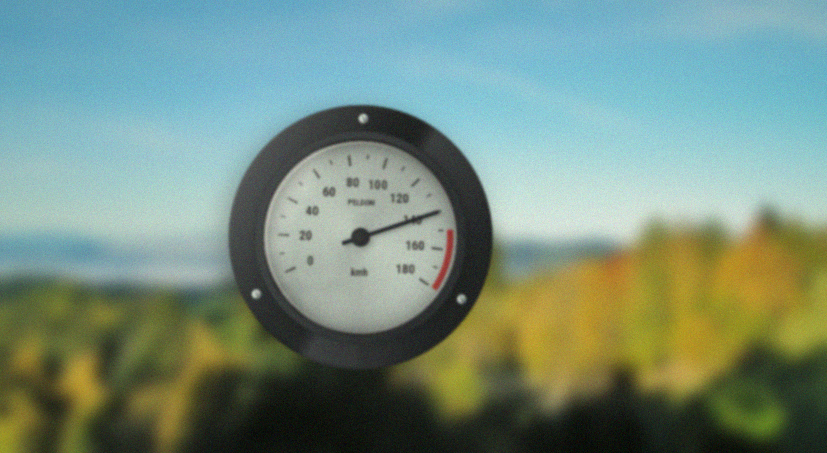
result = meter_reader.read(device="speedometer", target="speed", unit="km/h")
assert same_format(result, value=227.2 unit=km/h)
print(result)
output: value=140 unit=km/h
